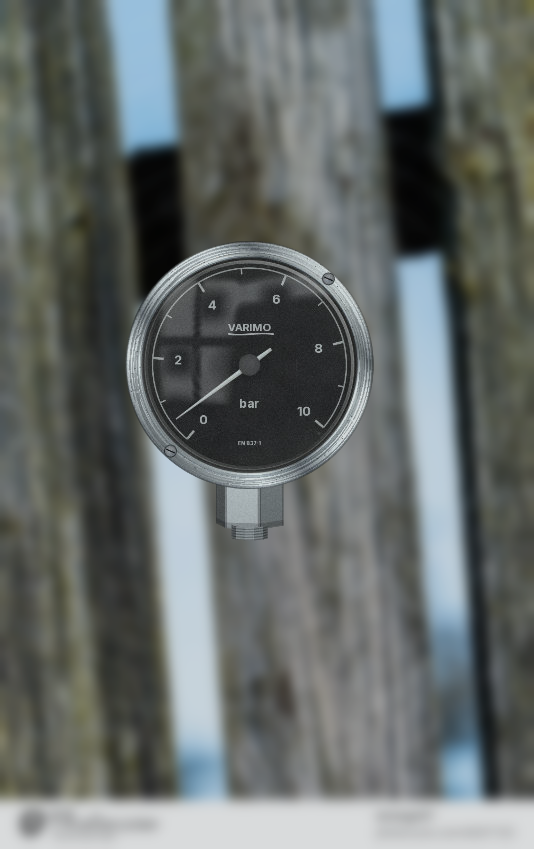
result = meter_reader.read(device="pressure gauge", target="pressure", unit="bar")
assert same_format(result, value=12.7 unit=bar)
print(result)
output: value=0.5 unit=bar
